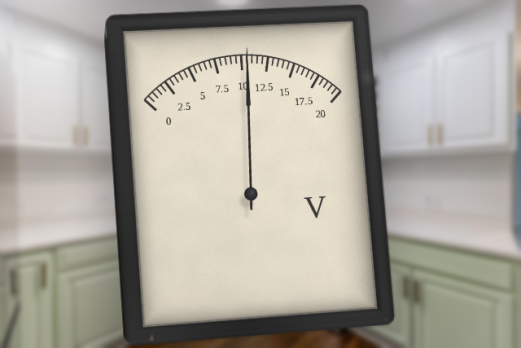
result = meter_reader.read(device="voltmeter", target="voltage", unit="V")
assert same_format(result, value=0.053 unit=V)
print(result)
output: value=10.5 unit=V
